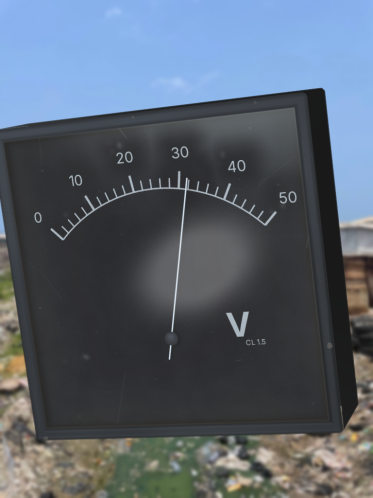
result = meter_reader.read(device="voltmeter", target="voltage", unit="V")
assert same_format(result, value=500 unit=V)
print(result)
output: value=32 unit=V
